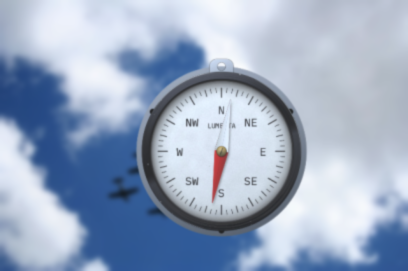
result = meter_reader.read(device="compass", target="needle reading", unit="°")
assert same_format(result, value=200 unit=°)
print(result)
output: value=190 unit=°
